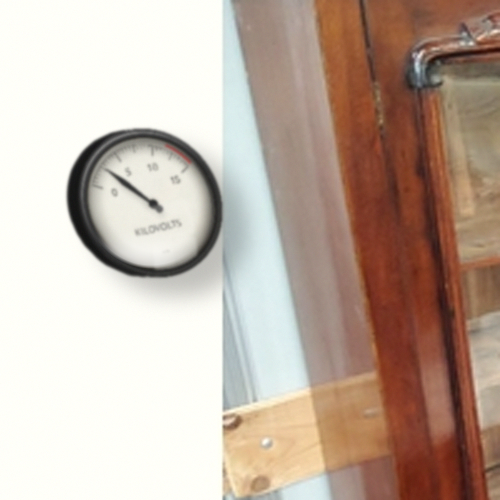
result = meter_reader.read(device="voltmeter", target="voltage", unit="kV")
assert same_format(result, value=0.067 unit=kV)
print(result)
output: value=2.5 unit=kV
